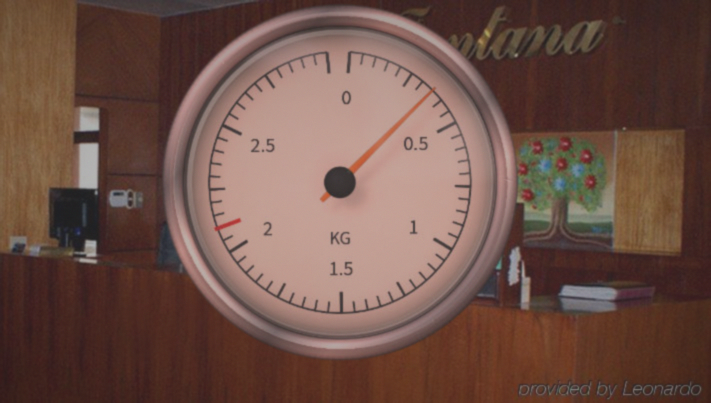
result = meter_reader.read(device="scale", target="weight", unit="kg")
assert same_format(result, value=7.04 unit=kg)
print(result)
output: value=0.35 unit=kg
